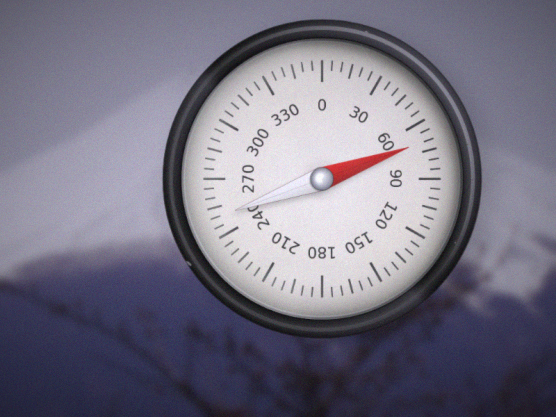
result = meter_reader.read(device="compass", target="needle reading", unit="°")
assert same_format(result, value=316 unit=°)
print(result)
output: value=70 unit=°
